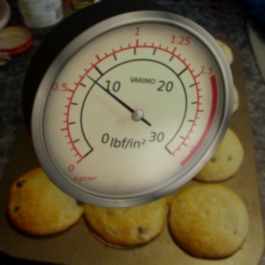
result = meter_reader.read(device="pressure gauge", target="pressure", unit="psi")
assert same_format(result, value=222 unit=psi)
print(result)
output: value=9 unit=psi
